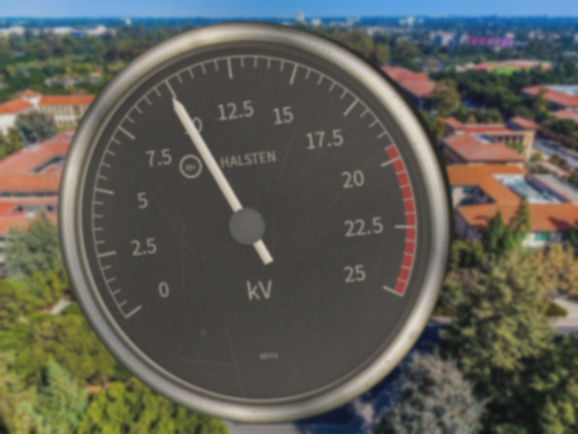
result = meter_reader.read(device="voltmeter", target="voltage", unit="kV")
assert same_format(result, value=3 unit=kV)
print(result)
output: value=10 unit=kV
